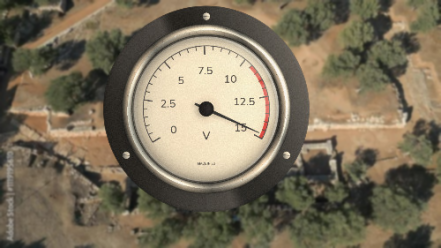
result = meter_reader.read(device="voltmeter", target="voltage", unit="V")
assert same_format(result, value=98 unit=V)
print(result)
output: value=14.75 unit=V
